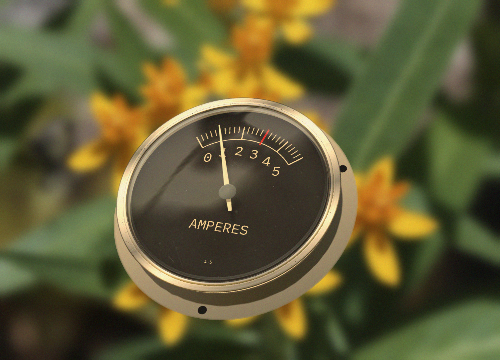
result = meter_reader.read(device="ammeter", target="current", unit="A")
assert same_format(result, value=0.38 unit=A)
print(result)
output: value=1 unit=A
